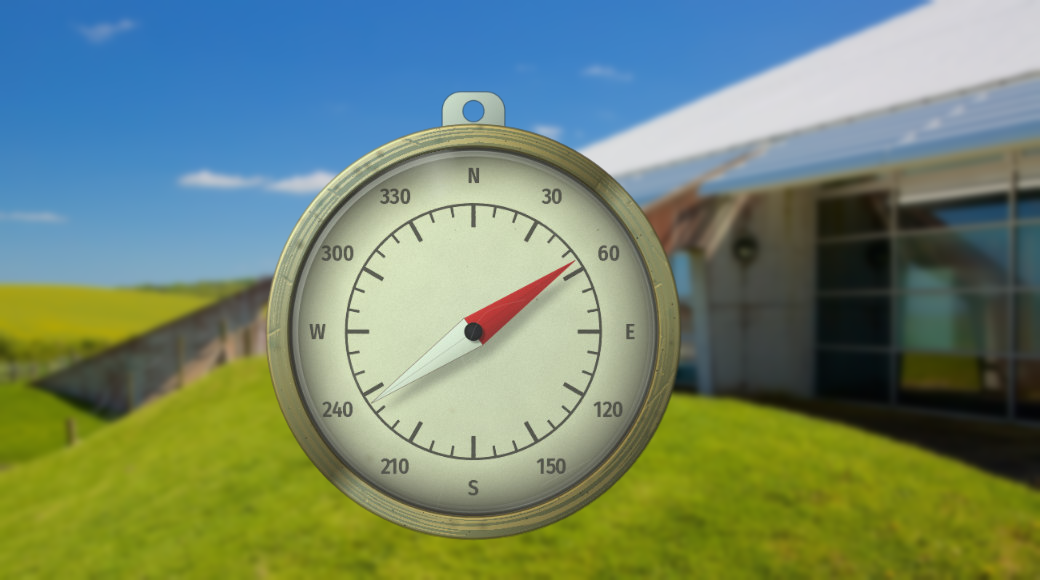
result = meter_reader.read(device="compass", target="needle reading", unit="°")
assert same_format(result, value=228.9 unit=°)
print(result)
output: value=55 unit=°
